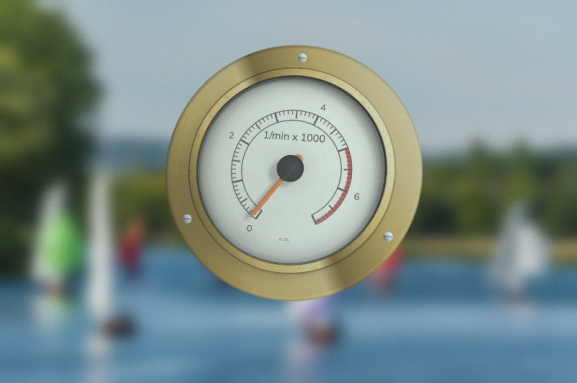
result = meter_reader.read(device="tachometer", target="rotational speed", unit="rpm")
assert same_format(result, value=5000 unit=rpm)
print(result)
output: value=100 unit=rpm
